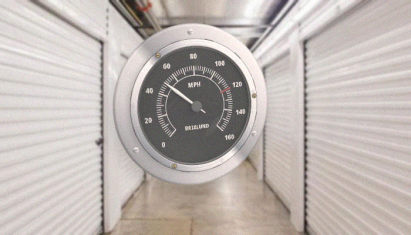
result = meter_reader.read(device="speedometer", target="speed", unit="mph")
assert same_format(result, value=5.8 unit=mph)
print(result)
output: value=50 unit=mph
